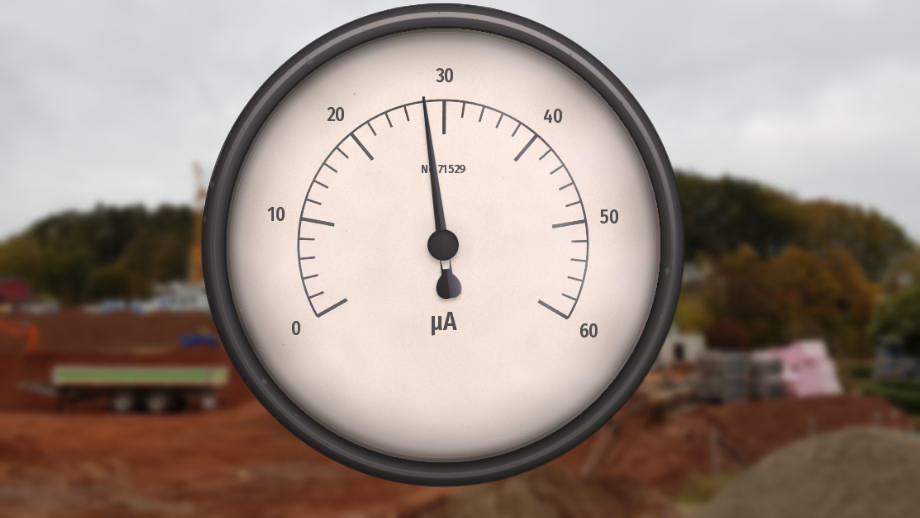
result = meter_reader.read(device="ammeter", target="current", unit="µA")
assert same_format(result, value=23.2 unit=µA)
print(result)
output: value=28 unit=µA
